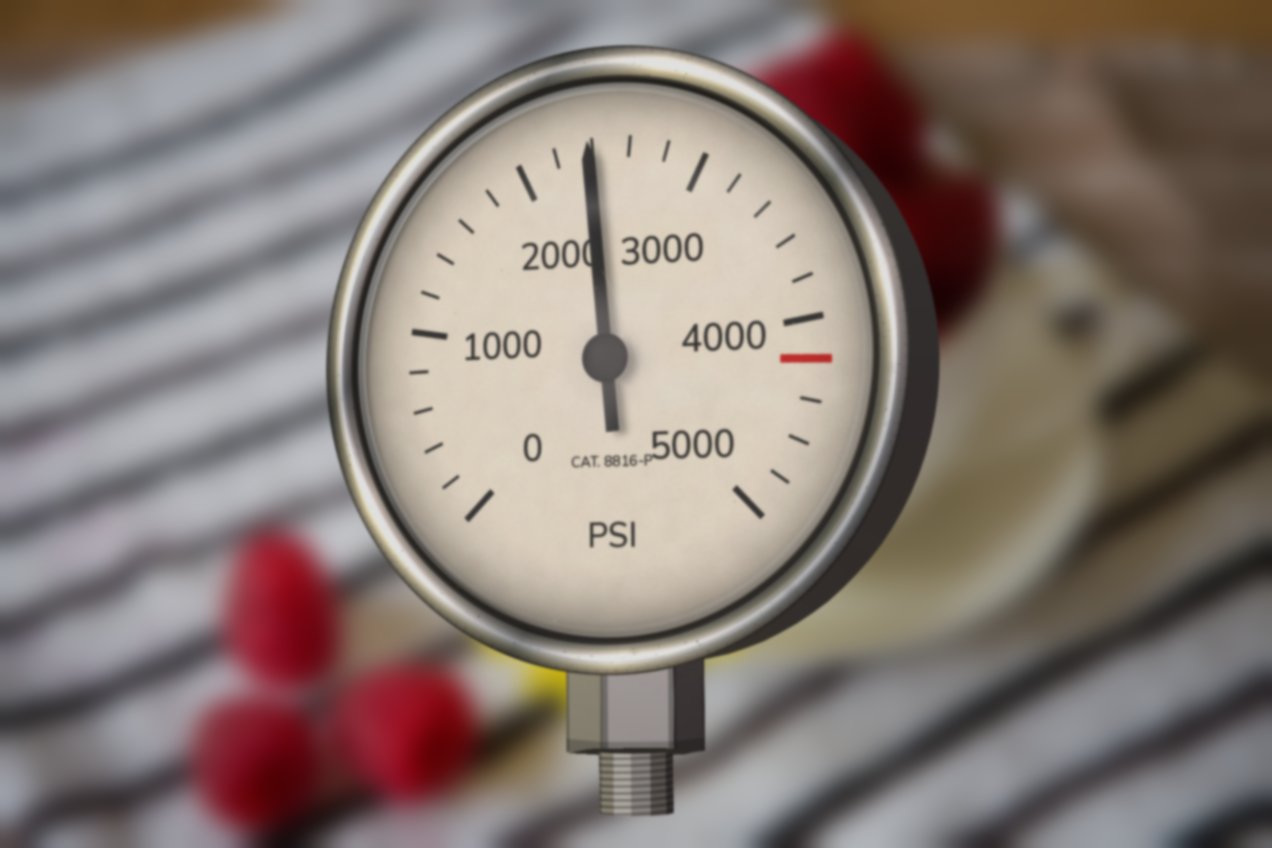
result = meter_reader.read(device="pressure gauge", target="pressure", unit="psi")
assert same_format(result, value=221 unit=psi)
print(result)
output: value=2400 unit=psi
